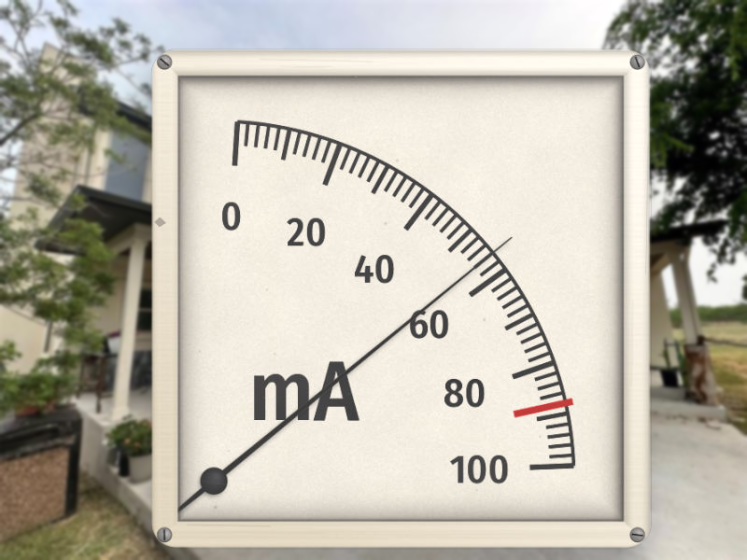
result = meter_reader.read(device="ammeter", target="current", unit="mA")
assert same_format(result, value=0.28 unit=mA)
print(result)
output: value=56 unit=mA
